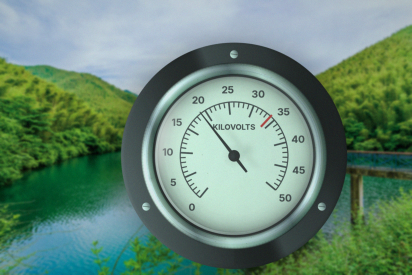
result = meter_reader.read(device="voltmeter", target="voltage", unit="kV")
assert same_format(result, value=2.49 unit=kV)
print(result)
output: value=19 unit=kV
